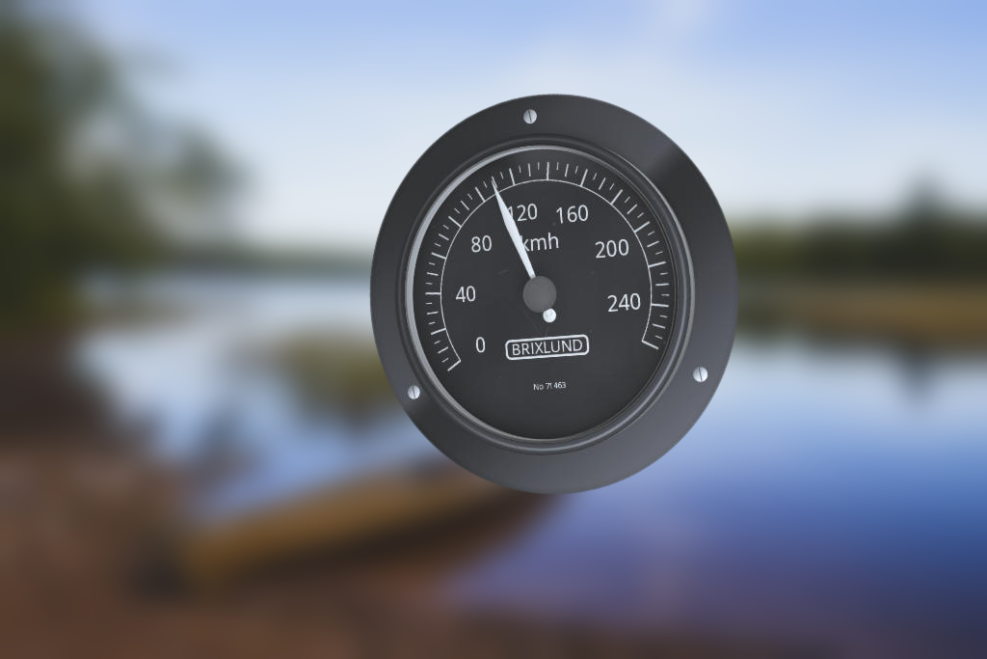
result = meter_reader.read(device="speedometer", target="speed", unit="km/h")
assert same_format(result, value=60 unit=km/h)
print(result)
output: value=110 unit=km/h
